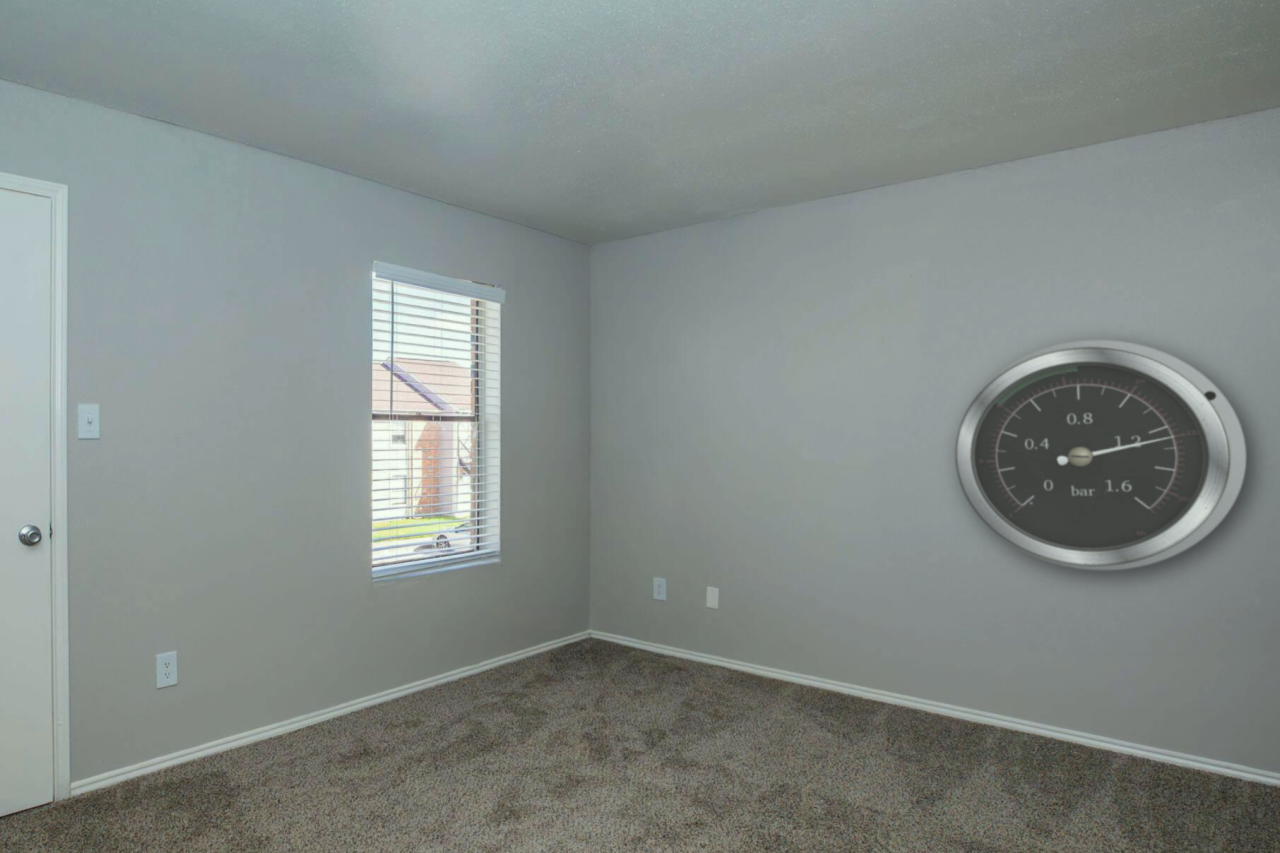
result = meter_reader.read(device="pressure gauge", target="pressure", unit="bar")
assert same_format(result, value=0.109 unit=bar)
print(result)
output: value=1.25 unit=bar
